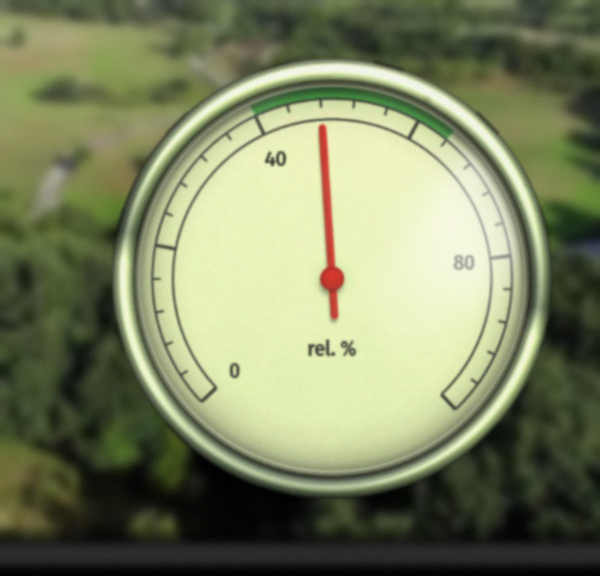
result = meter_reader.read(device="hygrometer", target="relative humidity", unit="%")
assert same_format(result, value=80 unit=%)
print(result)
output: value=48 unit=%
